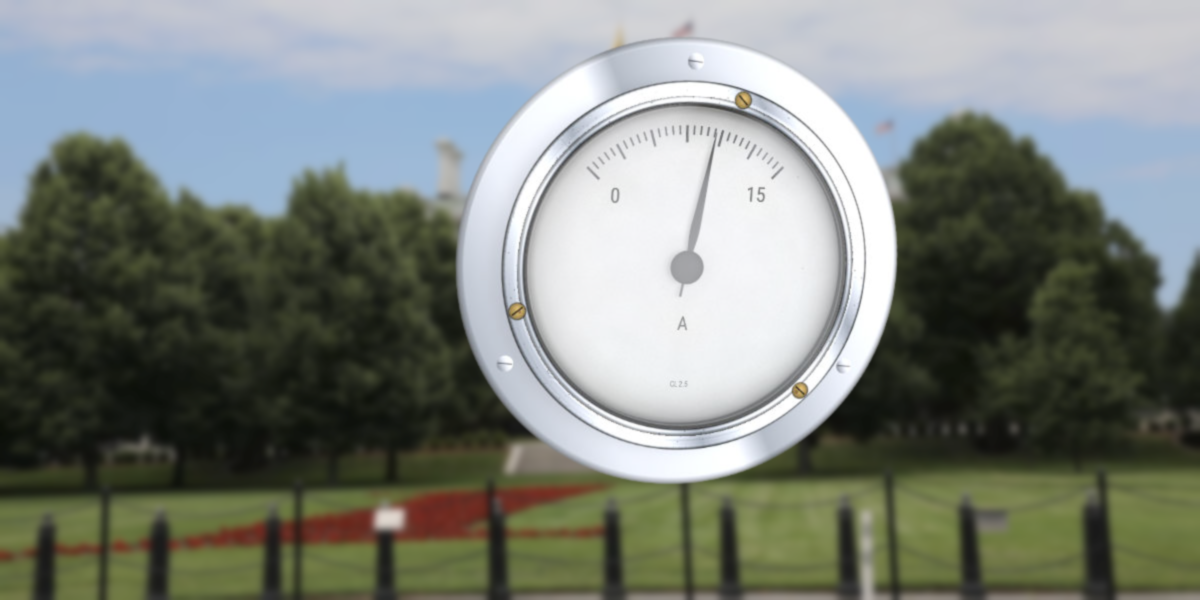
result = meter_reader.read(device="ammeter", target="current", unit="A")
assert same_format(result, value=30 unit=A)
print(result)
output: value=9.5 unit=A
